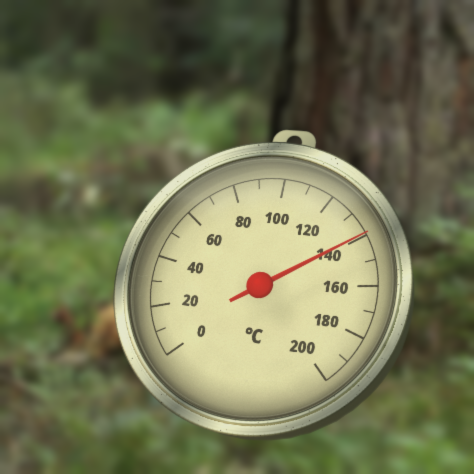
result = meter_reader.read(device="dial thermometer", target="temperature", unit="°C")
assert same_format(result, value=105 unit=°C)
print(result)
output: value=140 unit=°C
